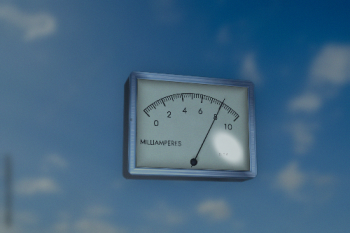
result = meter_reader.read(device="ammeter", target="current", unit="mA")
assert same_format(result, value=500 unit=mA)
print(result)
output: value=8 unit=mA
